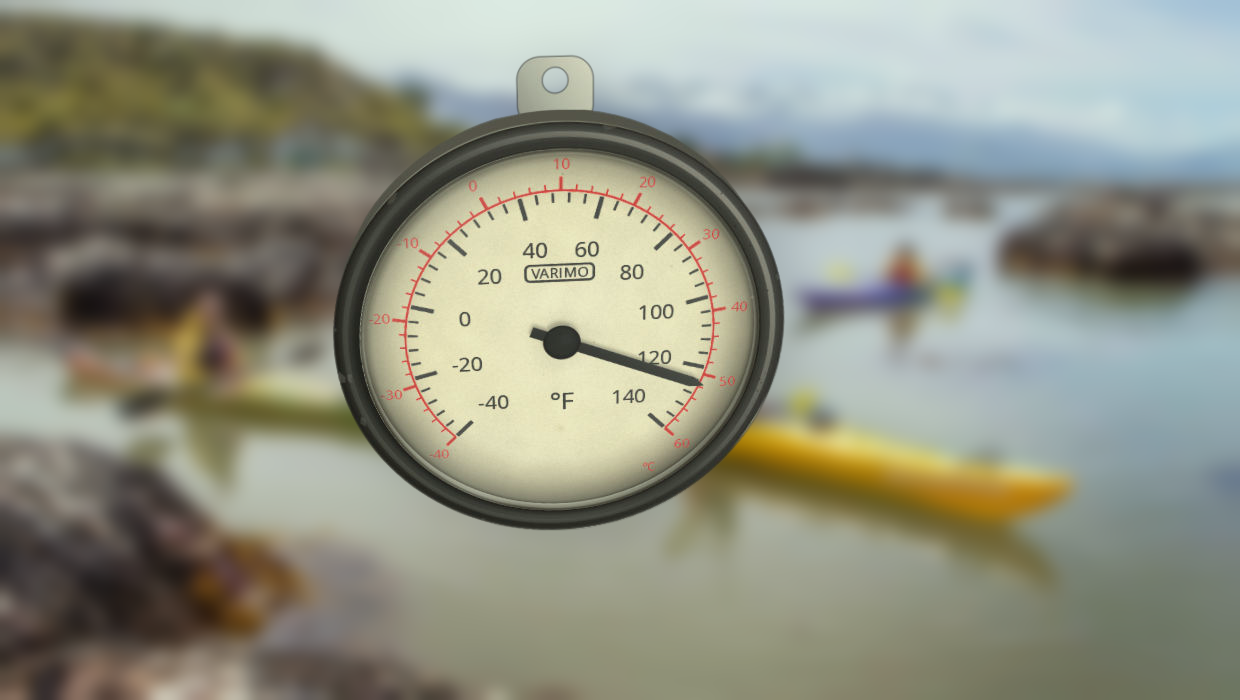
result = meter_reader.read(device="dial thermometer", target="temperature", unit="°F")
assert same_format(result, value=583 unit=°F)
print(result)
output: value=124 unit=°F
